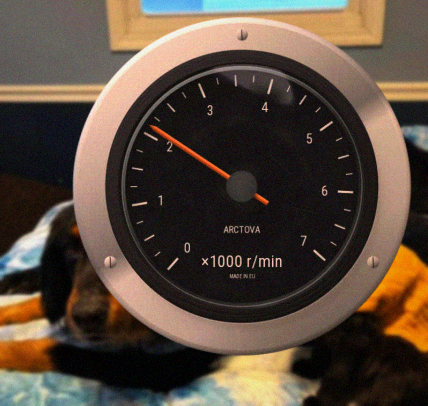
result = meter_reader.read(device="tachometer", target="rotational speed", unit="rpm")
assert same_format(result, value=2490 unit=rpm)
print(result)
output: value=2125 unit=rpm
